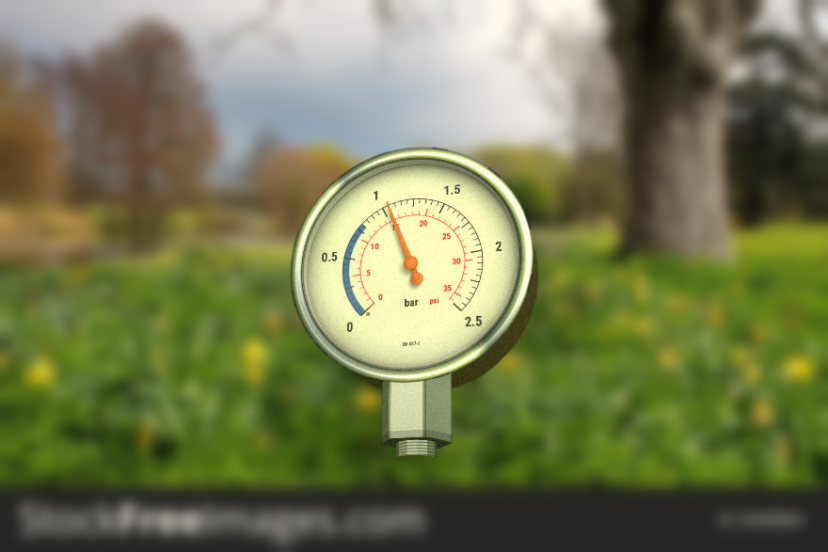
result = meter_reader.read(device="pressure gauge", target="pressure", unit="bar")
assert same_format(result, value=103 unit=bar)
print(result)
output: value=1.05 unit=bar
